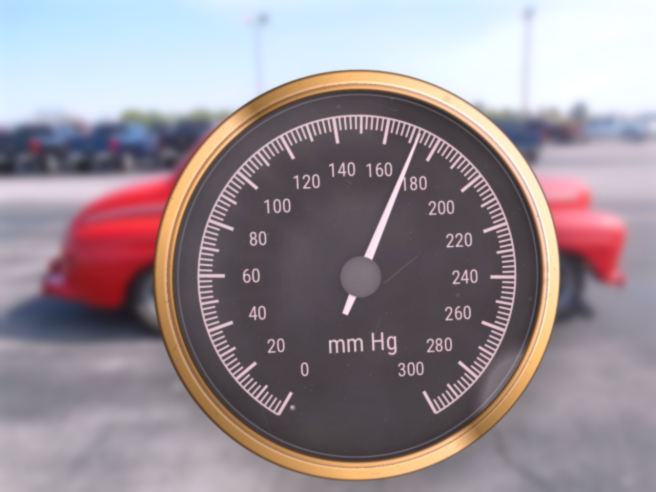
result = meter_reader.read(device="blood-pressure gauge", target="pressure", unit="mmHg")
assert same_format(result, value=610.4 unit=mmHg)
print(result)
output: value=172 unit=mmHg
